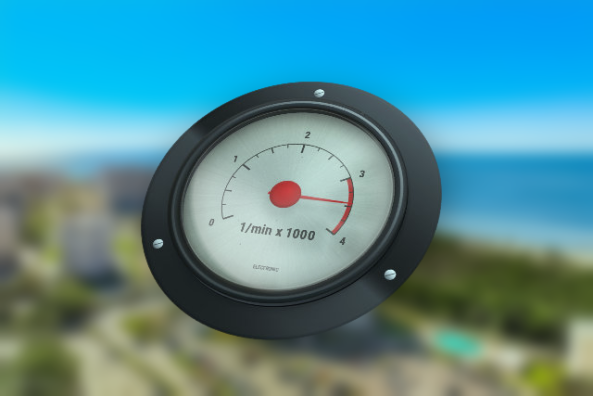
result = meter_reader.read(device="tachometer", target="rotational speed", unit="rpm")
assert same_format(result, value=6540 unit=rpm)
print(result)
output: value=3500 unit=rpm
